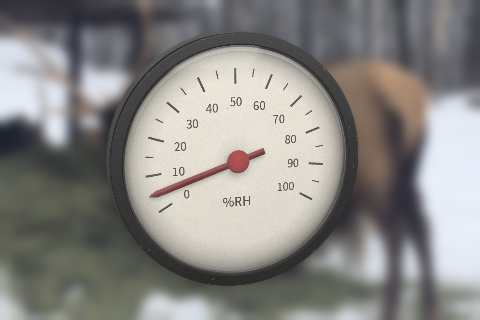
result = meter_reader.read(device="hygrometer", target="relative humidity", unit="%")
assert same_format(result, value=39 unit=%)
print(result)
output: value=5 unit=%
